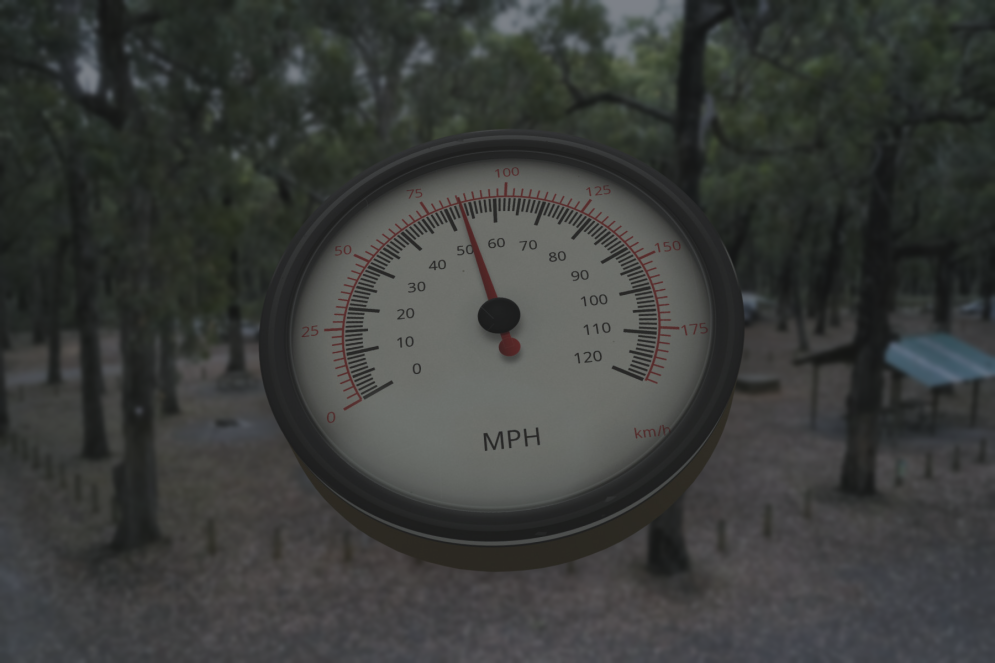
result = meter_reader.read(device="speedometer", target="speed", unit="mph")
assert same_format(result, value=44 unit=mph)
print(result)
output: value=53 unit=mph
